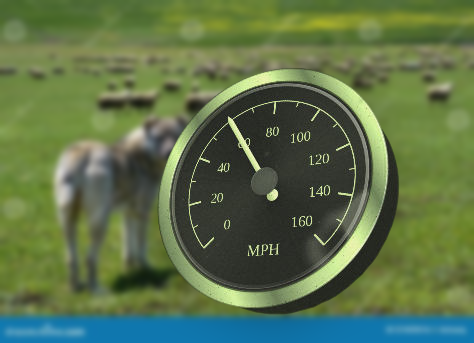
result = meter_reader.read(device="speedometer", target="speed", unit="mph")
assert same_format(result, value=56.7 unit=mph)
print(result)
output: value=60 unit=mph
